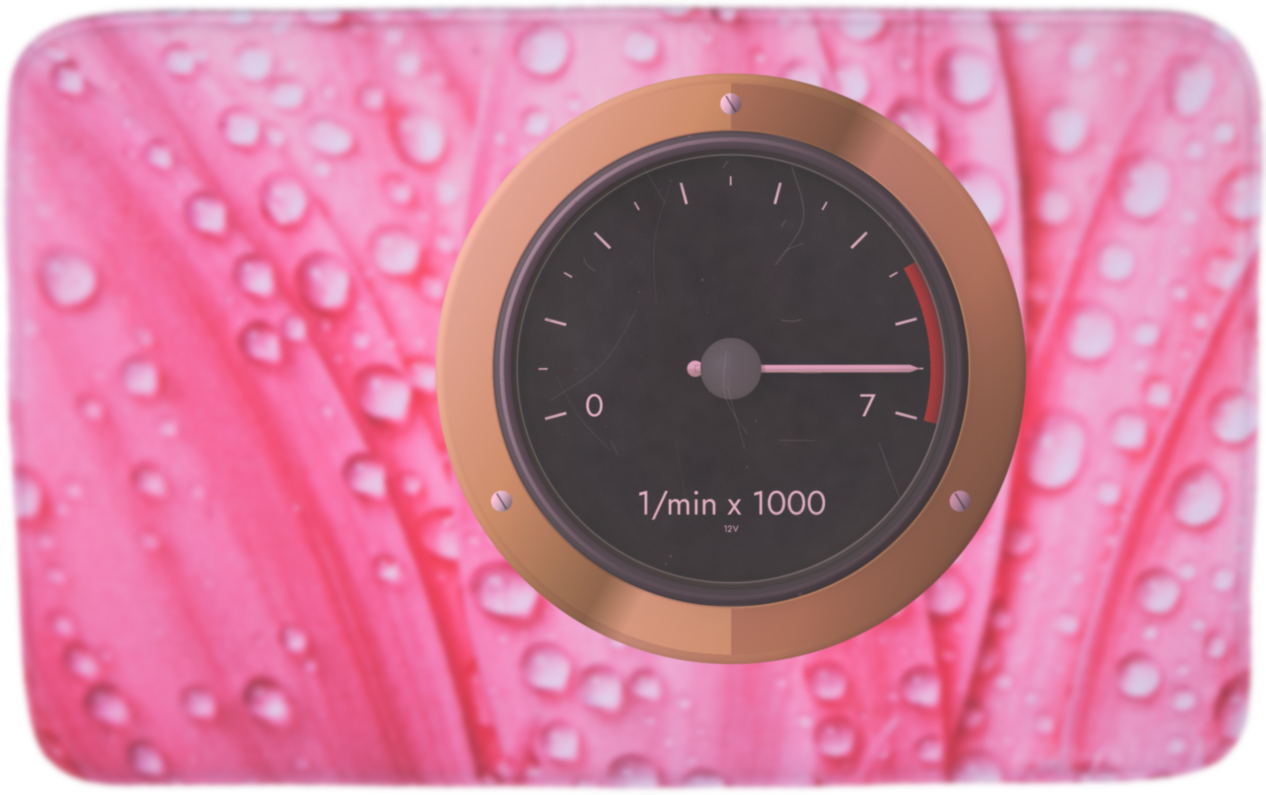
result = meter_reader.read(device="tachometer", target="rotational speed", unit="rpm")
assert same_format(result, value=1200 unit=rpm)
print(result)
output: value=6500 unit=rpm
